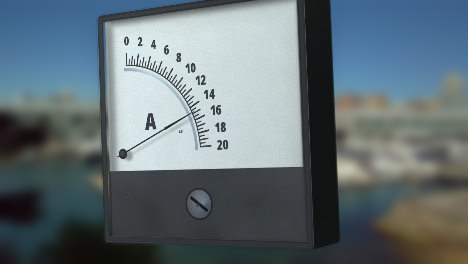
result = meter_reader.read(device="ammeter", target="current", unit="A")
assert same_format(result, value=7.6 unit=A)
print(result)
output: value=15 unit=A
